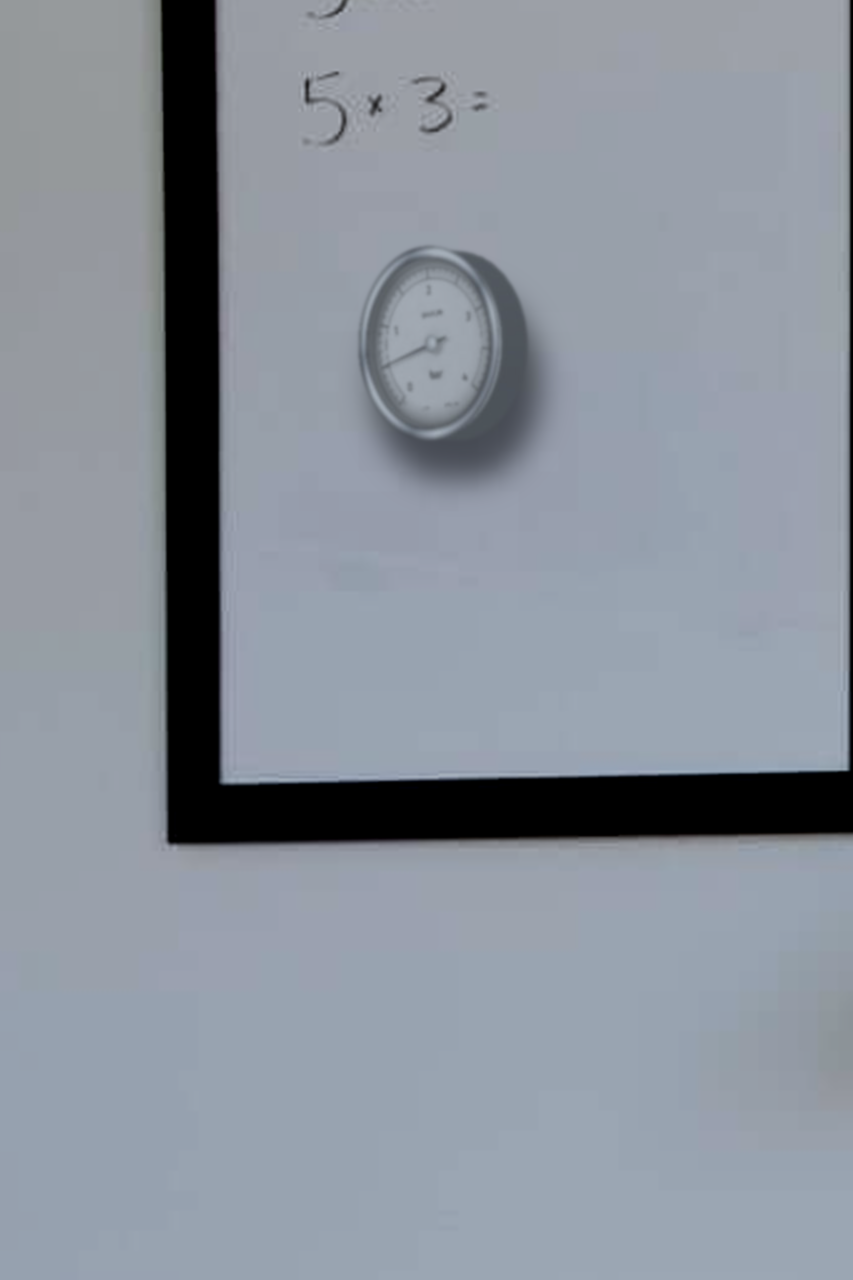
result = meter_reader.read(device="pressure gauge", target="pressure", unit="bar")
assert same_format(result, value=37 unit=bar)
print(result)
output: value=0.5 unit=bar
